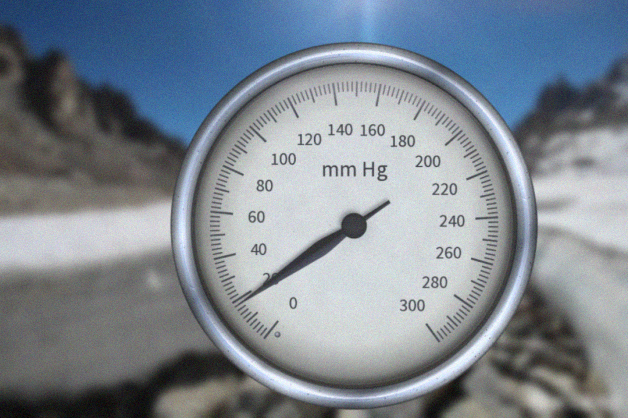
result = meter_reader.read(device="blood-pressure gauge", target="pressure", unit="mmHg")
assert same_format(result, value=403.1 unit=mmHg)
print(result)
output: value=18 unit=mmHg
